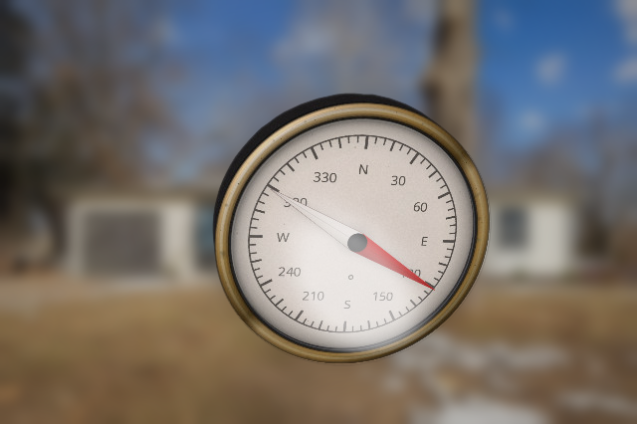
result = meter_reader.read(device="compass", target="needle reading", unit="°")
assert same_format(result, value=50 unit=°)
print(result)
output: value=120 unit=°
